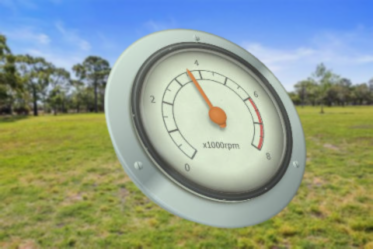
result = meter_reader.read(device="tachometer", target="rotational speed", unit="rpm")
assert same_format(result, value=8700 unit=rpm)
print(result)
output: value=3500 unit=rpm
